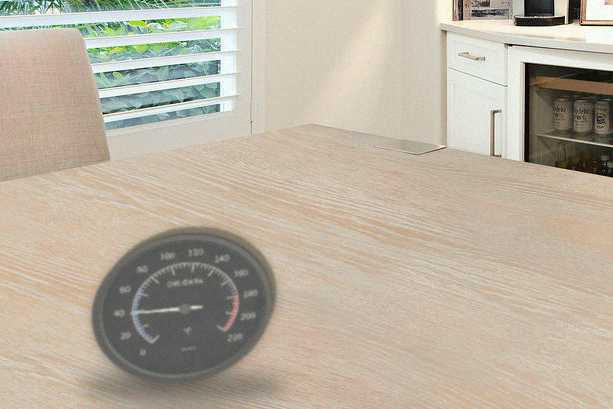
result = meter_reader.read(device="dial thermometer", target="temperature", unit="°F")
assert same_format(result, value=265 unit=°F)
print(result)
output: value=40 unit=°F
